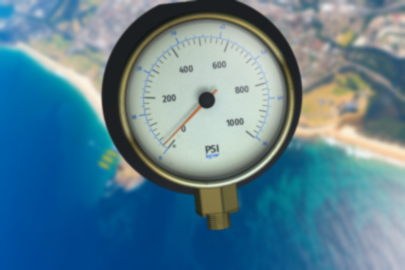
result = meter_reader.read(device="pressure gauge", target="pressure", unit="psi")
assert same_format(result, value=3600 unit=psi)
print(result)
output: value=20 unit=psi
